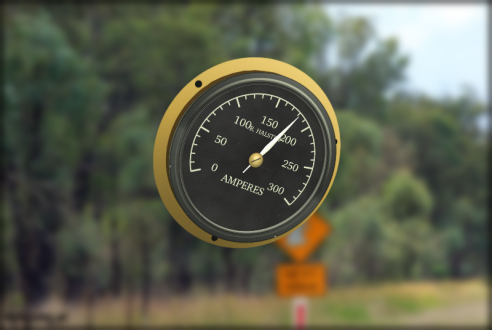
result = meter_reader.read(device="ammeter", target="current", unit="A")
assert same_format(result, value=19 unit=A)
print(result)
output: value=180 unit=A
